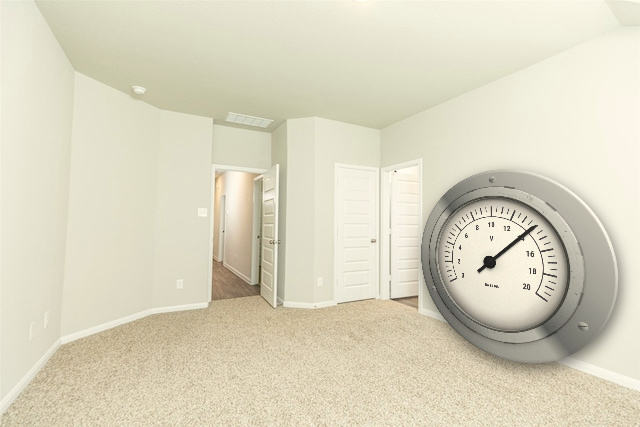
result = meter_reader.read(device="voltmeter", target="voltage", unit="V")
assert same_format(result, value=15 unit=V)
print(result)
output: value=14 unit=V
